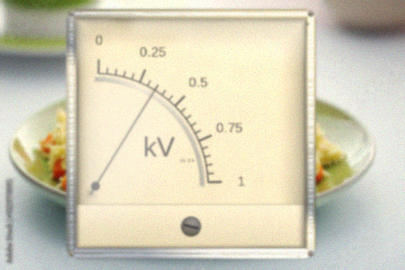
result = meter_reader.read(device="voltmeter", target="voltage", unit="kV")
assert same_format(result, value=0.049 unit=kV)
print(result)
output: value=0.35 unit=kV
